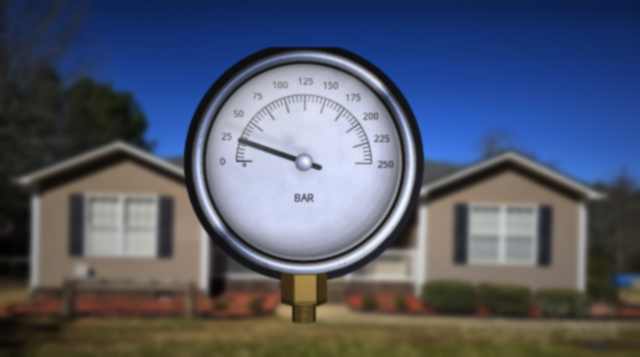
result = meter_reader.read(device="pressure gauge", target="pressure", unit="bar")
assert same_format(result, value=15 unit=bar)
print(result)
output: value=25 unit=bar
